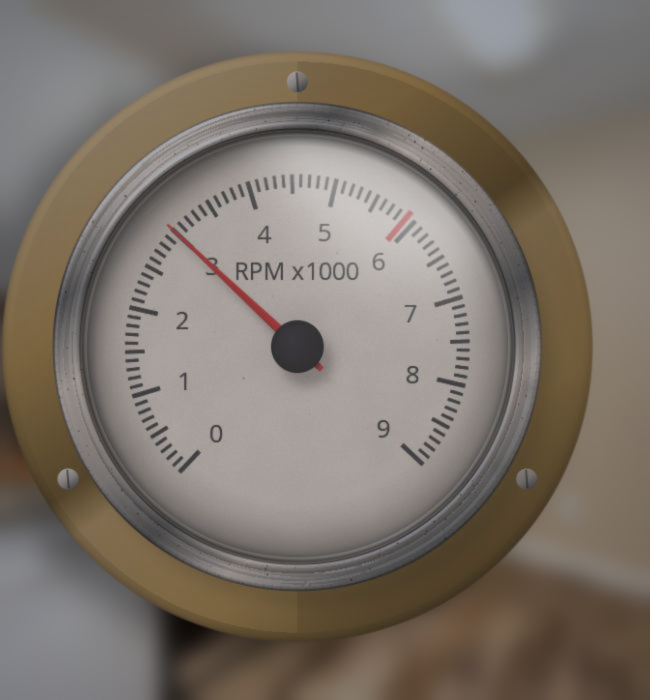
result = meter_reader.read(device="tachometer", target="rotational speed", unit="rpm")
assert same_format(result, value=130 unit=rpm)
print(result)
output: value=3000 unit=rpm
